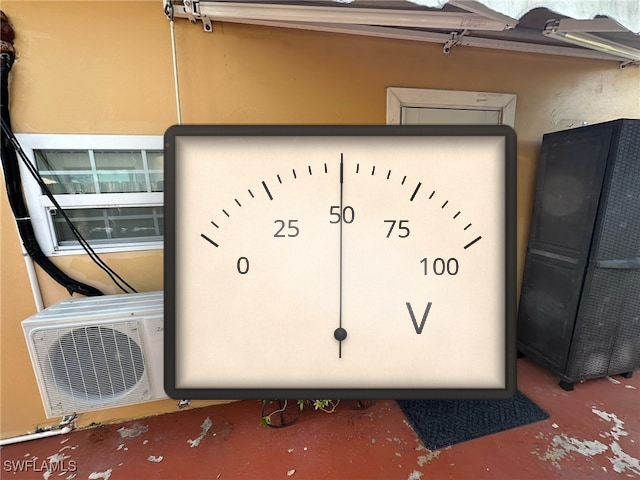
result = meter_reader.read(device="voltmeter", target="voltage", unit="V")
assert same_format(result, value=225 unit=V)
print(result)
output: value=50 unit=V
